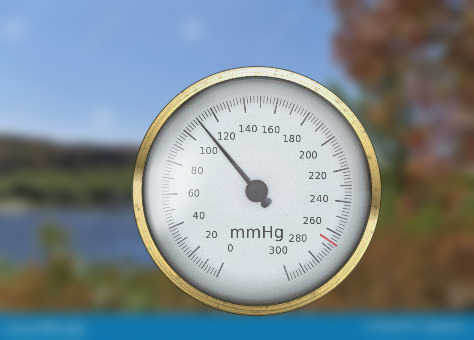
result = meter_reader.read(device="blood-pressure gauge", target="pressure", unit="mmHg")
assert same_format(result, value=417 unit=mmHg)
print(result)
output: value=110 unit=mmHg
